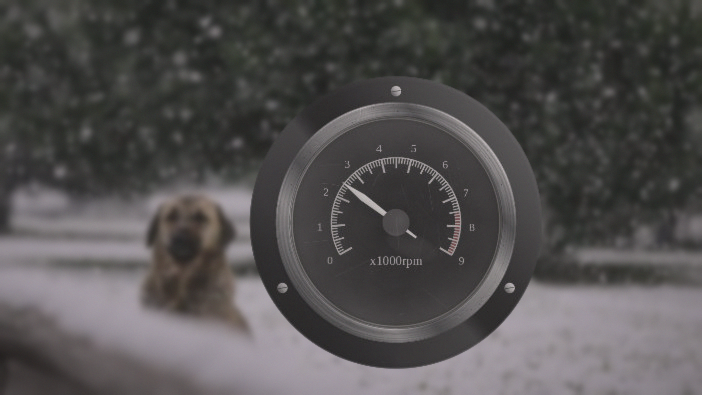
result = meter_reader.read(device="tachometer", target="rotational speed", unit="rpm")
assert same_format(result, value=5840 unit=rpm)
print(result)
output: value=2500 unit=rpm
